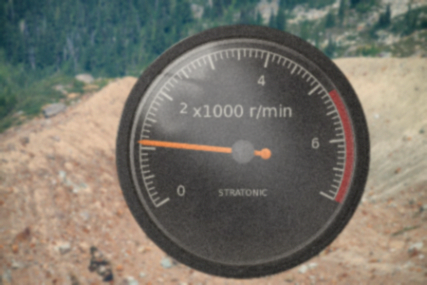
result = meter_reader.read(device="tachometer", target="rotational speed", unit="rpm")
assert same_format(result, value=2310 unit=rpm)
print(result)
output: value=1100 unit=rpm
